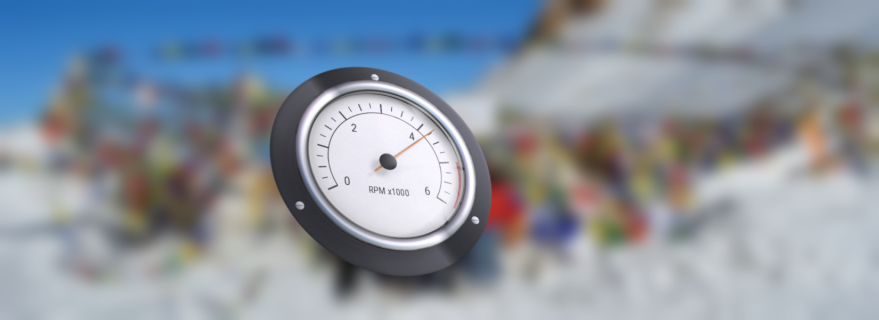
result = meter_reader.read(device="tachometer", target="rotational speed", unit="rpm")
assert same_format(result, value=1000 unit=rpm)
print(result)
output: value=4250 unit=rpm
